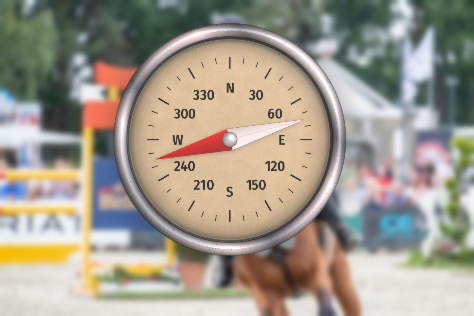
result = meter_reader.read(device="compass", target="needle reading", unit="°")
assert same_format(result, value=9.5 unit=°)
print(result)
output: value=255 unit=°
